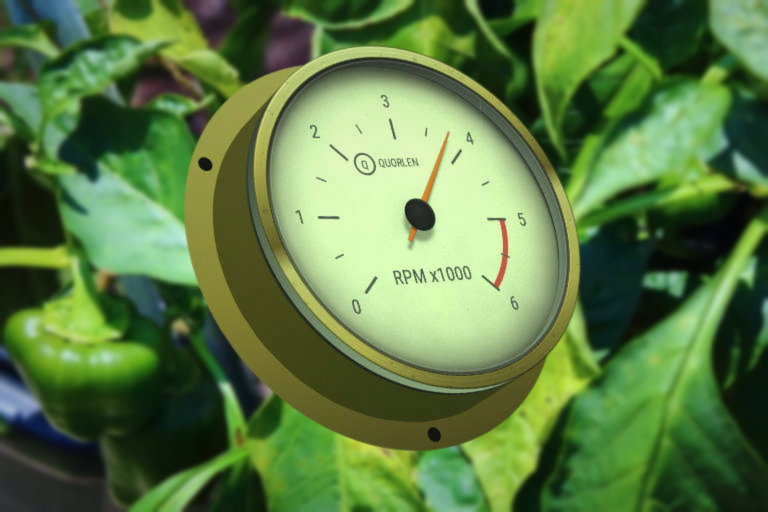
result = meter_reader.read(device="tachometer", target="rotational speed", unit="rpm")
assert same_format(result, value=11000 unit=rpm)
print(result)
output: value=3750 unit=rpm
